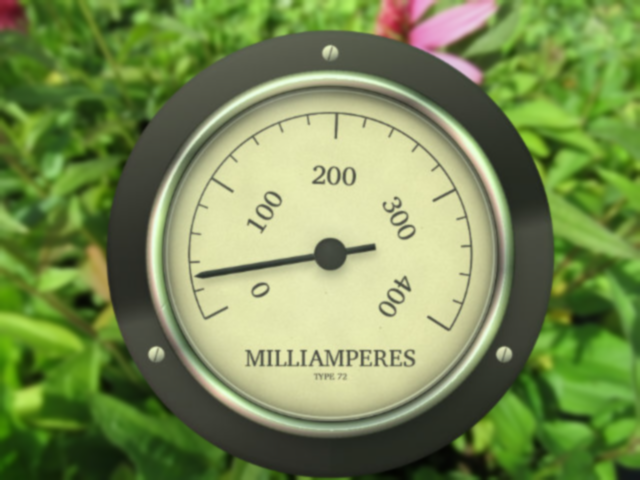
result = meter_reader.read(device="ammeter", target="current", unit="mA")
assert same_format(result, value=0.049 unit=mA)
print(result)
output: value=30 unit=mA
